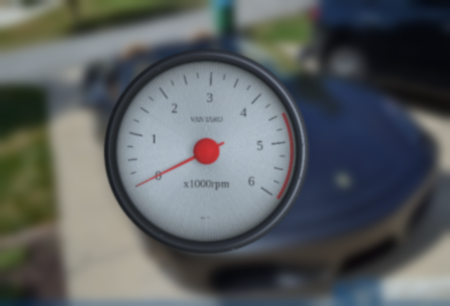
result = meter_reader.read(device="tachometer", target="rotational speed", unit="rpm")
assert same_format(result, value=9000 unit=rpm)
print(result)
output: value=0 unit=rpm
